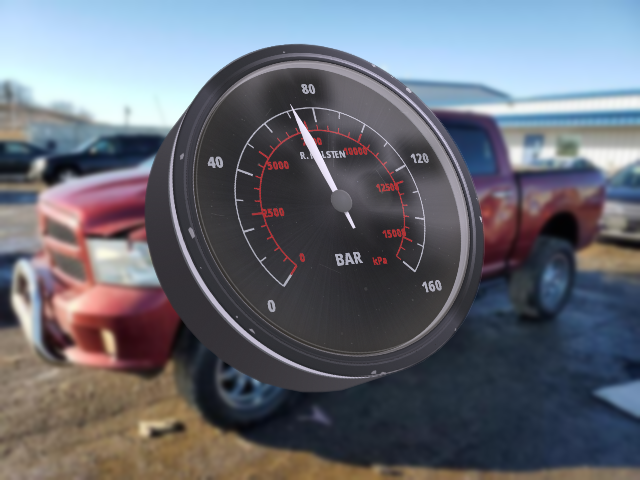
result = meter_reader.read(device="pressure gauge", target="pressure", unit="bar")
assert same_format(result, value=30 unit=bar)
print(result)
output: value=70 unit=bar
